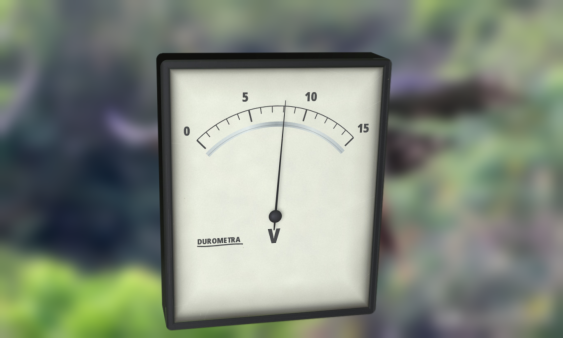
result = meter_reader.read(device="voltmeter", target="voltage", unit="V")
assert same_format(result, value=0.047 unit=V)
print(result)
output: value=8 unit=V
